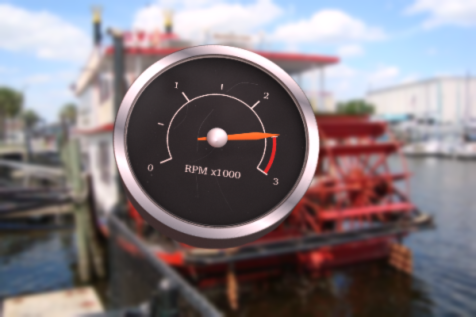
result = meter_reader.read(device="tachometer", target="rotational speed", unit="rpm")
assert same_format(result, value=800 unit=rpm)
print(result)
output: value=2500 unit=rpm
